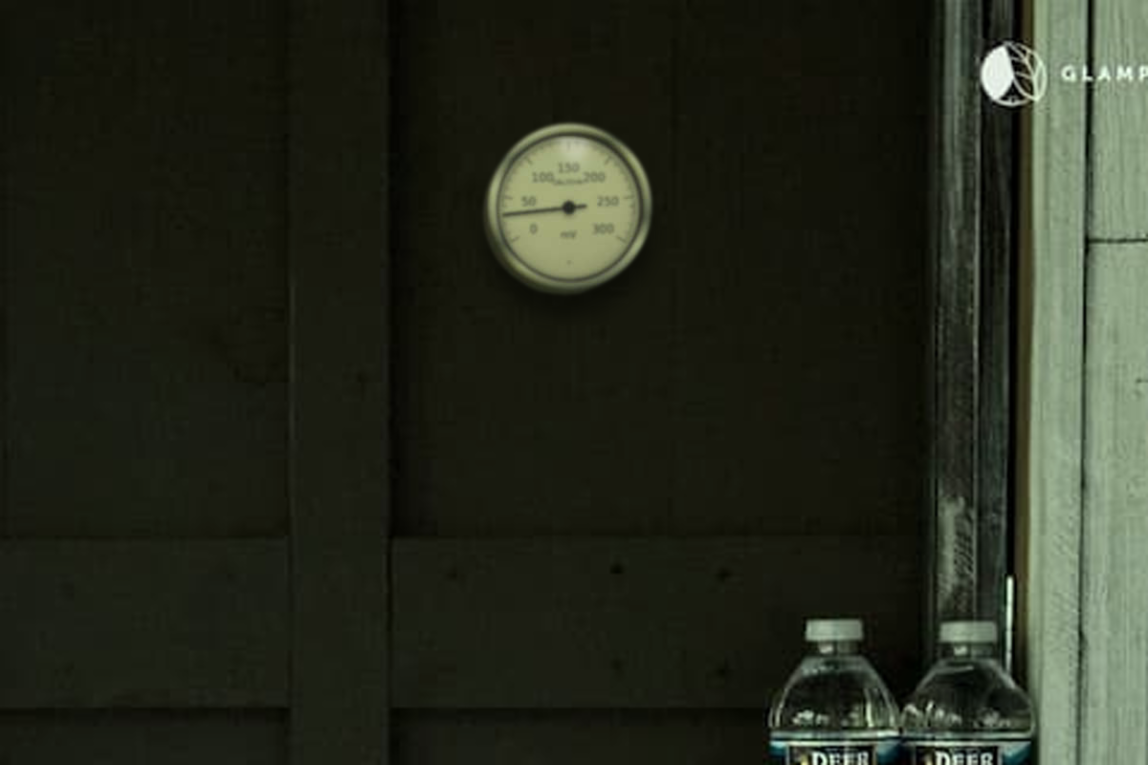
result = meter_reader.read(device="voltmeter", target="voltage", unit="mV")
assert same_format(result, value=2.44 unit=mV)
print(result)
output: value=30 unit=mV
